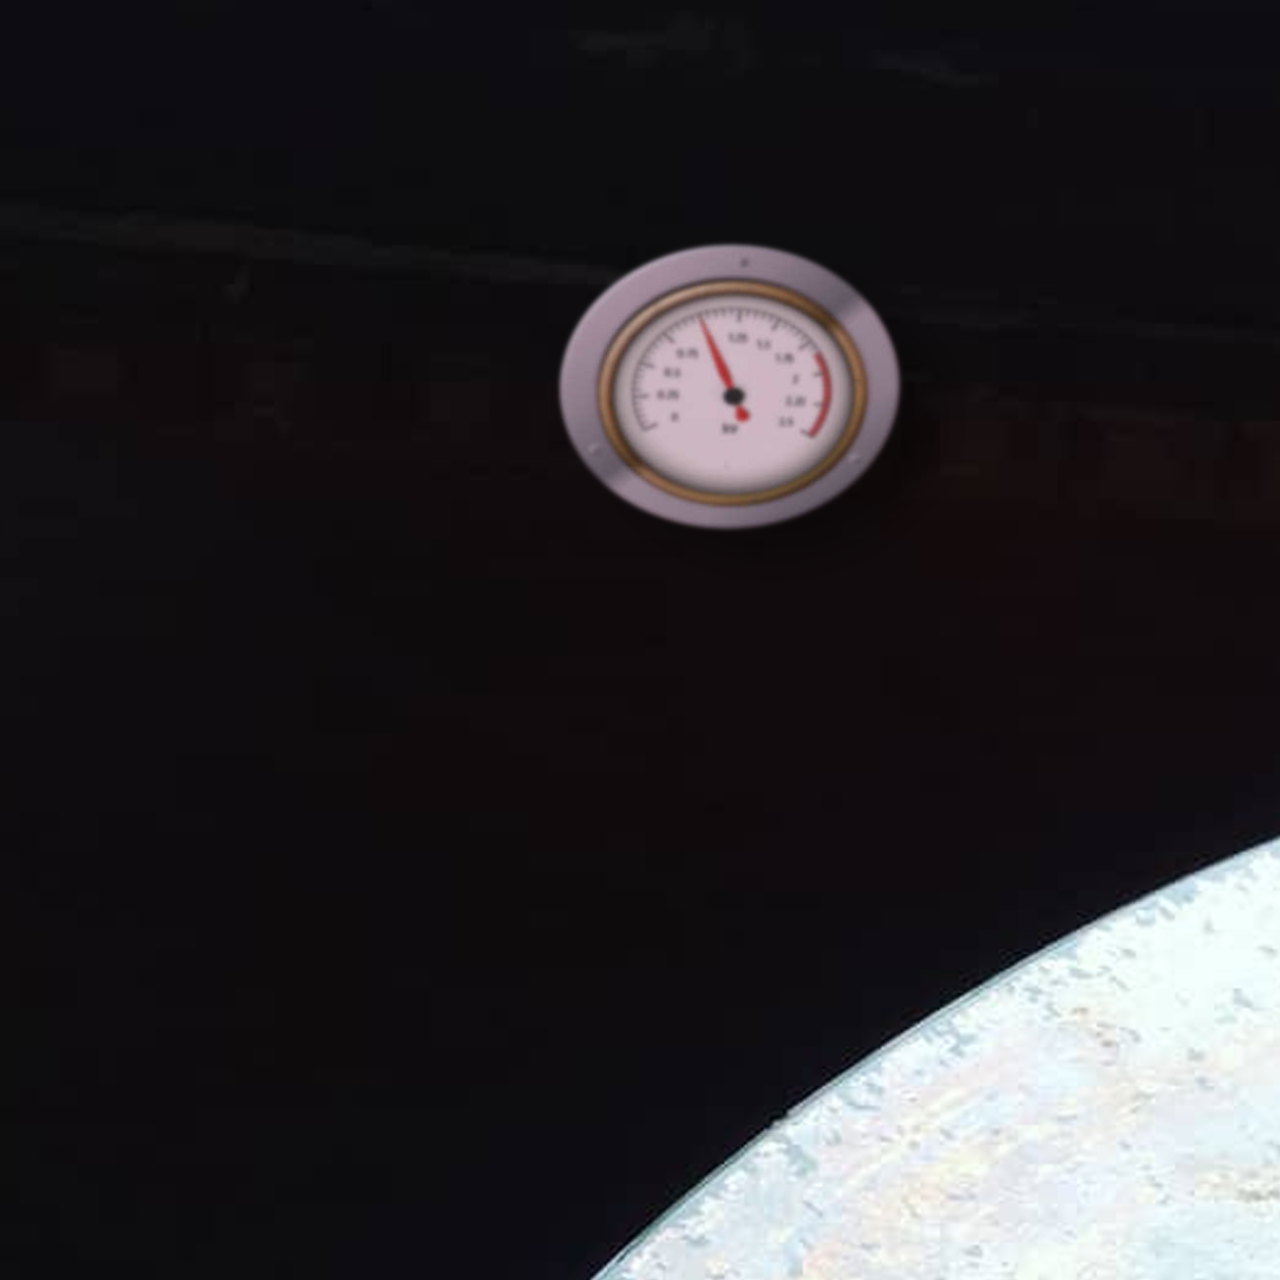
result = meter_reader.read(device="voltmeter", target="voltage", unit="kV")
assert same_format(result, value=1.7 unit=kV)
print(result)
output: value=1 unit=kV
